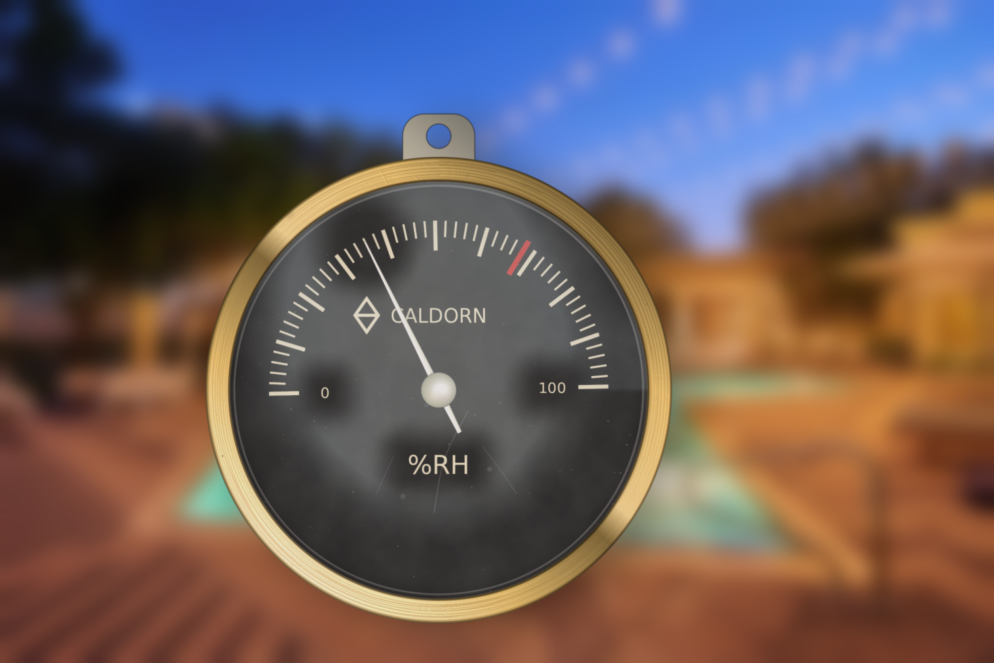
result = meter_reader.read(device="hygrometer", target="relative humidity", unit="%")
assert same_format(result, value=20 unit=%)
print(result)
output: value=36 unit=%
